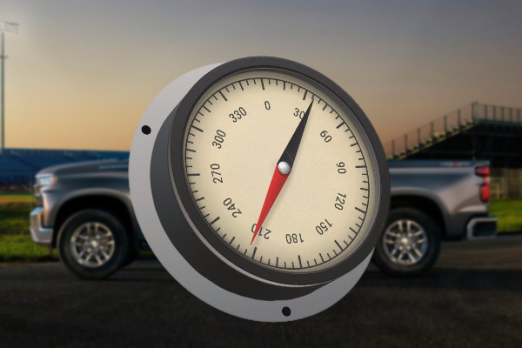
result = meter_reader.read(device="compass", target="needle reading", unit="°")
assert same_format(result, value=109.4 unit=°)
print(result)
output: value=215 unit=°
